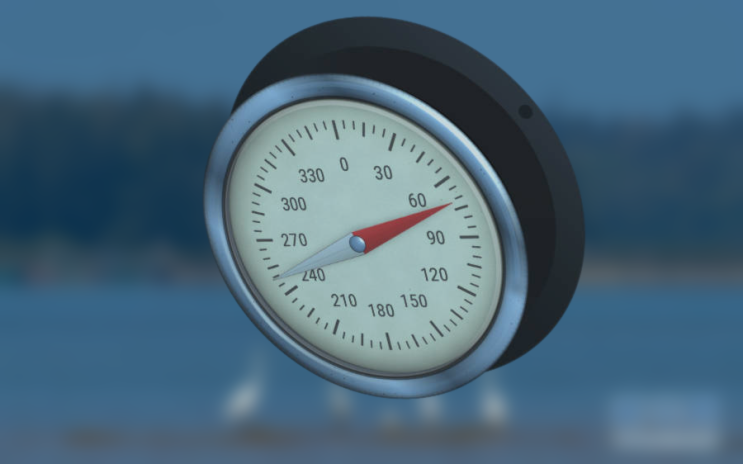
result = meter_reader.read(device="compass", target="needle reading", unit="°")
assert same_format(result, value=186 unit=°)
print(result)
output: value=70 unit=°
